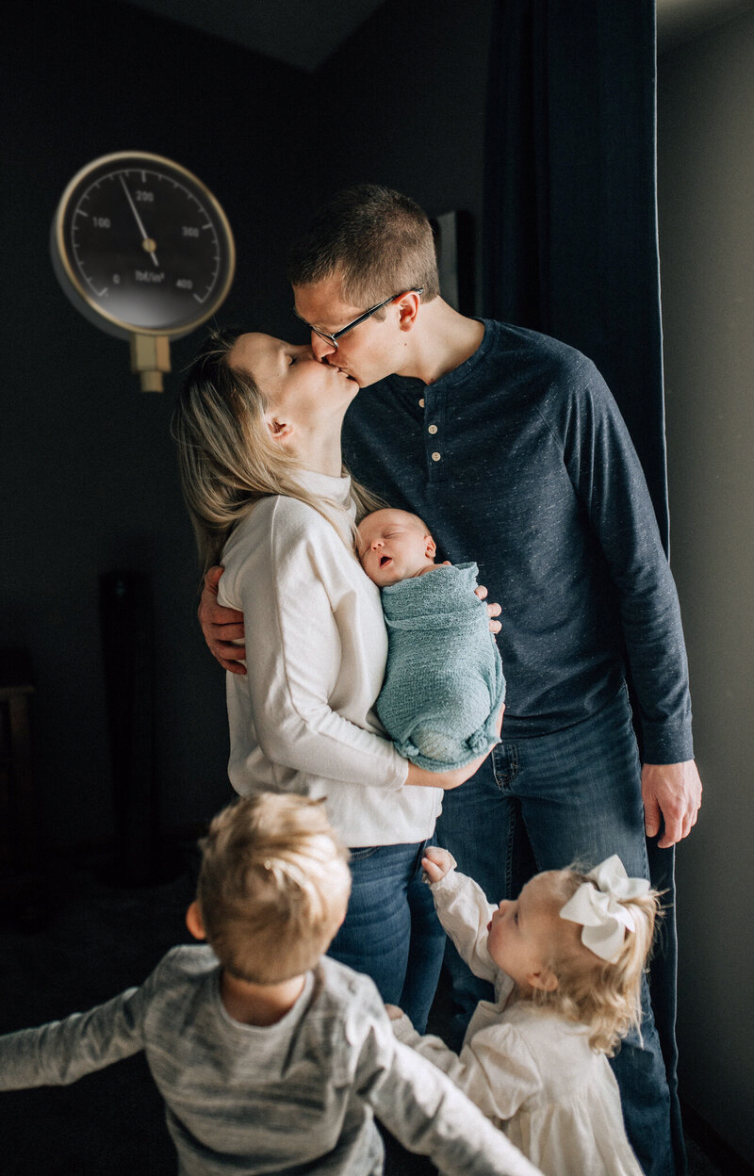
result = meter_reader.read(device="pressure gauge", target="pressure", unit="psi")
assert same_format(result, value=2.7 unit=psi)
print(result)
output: value=170 unit=psi
